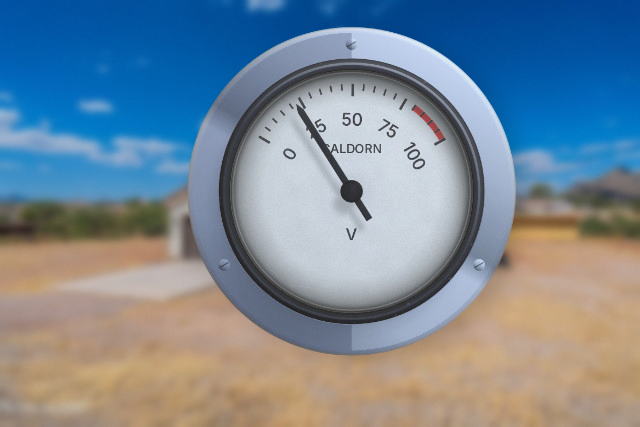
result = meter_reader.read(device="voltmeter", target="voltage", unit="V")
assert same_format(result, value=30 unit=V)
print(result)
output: value=22.5 unit=V
